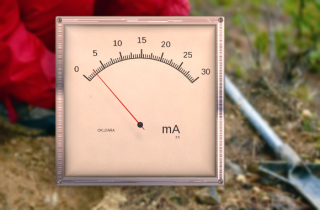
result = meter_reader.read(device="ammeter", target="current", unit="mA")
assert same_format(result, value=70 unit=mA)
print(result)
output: value=2.5 unit=mA
